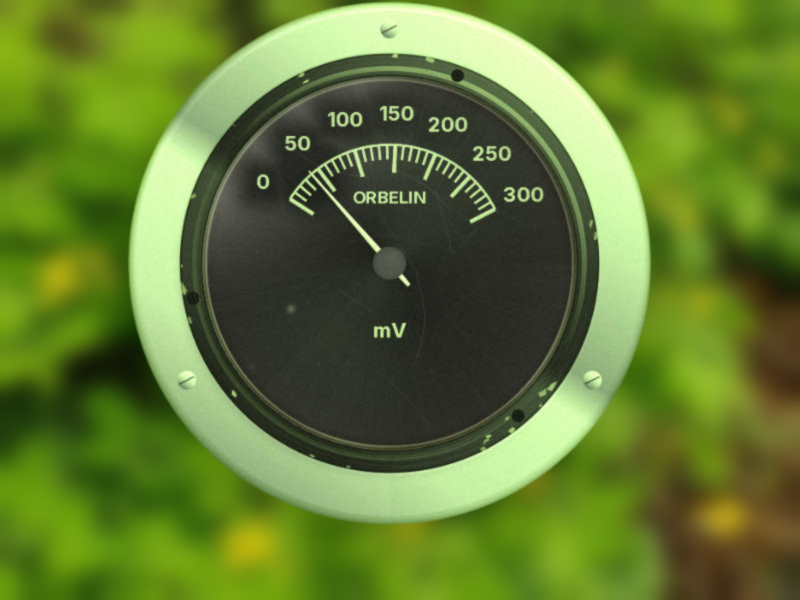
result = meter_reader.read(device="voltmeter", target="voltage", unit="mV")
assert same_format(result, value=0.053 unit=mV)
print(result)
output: value=40 unit=mV
